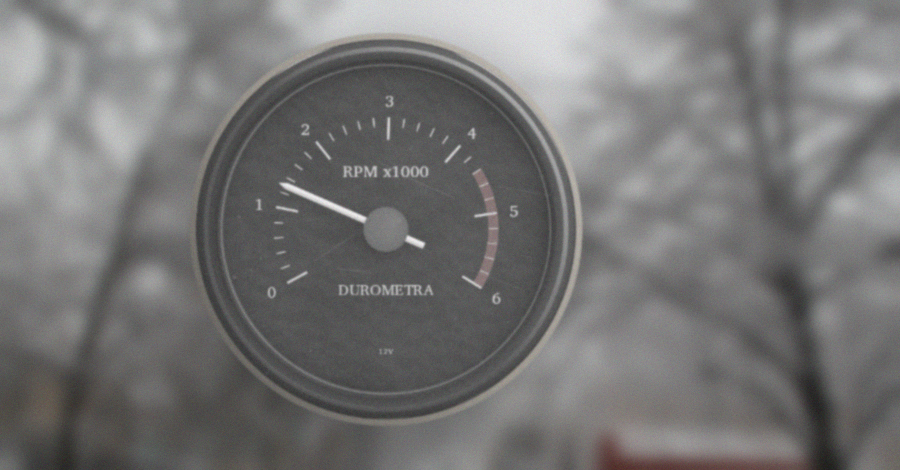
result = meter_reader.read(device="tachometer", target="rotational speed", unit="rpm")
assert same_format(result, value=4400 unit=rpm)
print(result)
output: value=1300 unit=rpm
